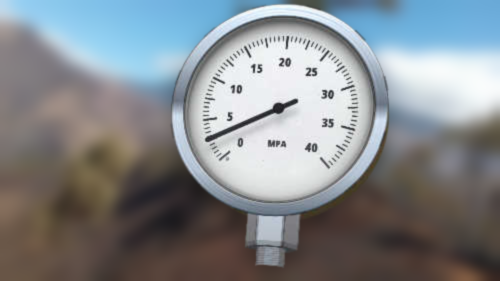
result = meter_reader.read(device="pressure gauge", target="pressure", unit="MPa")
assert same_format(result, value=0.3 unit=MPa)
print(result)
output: value=2.5 unit=MPa
